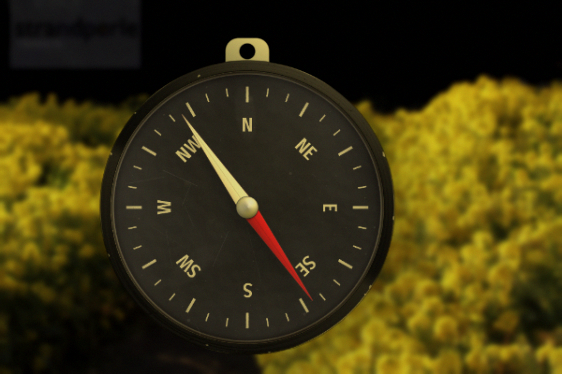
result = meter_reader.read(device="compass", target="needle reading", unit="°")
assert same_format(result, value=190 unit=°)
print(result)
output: value=145 unit=°
